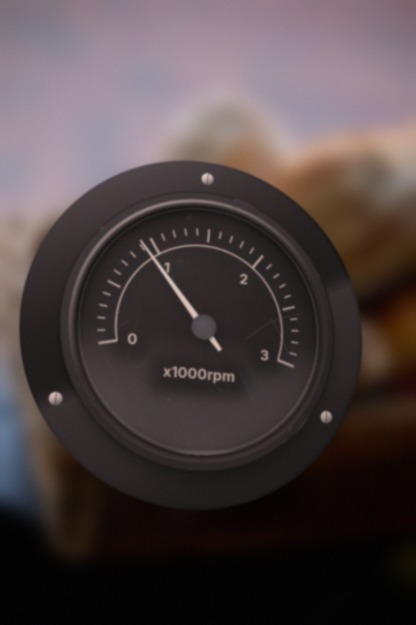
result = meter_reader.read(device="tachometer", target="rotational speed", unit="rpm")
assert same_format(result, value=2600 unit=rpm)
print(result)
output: value=900 unit=rpm
